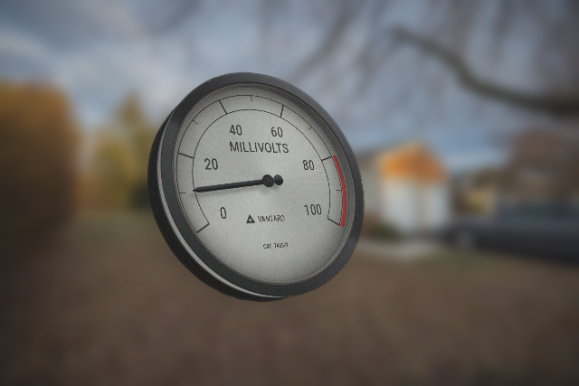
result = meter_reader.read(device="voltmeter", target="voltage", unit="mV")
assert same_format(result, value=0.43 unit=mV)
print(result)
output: value=10 unit=mV
